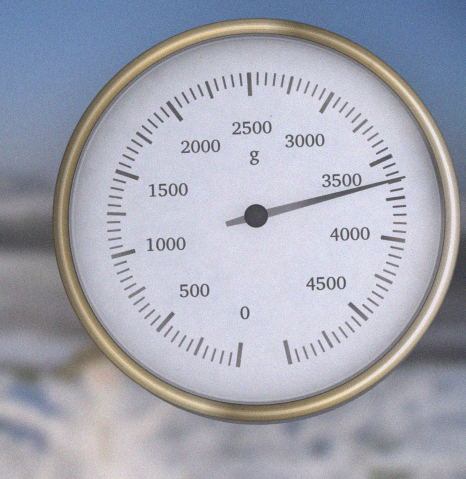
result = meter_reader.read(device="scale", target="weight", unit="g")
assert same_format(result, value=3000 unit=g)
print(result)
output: value=3650 unit=g
